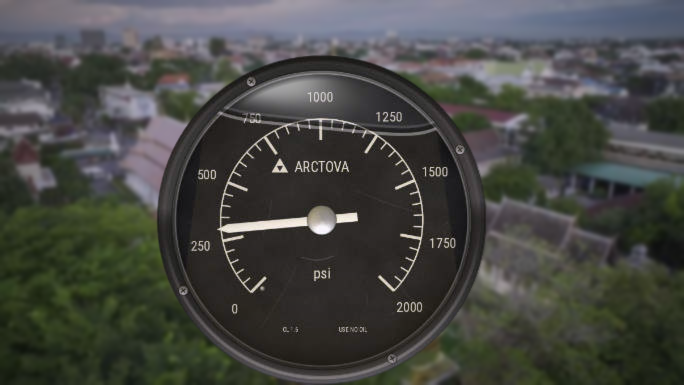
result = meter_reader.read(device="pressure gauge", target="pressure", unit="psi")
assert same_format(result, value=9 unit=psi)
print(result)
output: value=300 unit=psi
